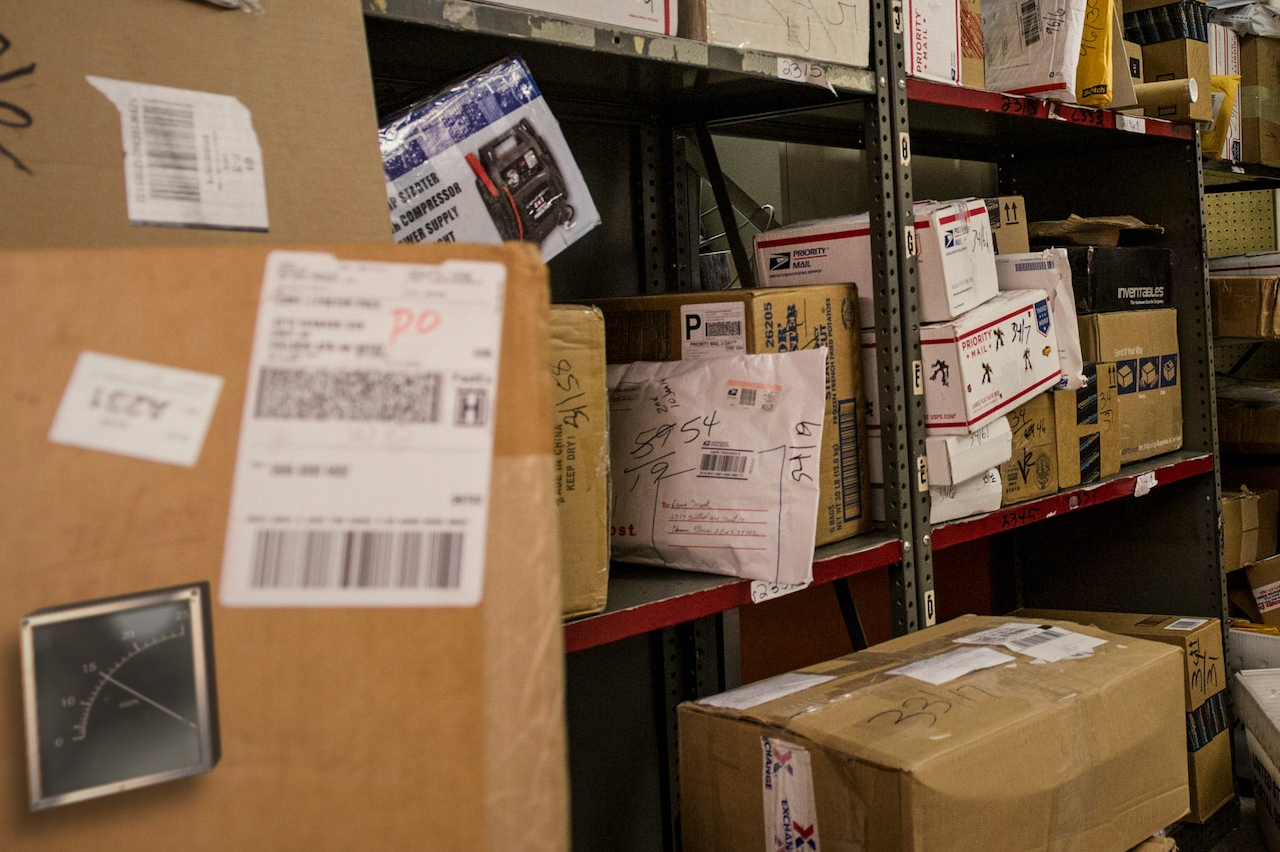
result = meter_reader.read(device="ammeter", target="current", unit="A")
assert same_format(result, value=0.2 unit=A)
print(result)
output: value=15 unit=A
